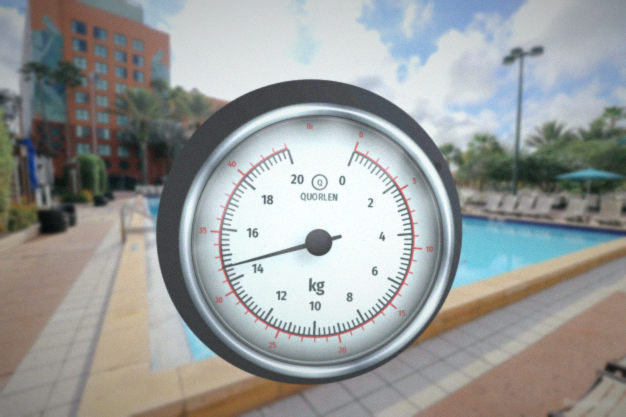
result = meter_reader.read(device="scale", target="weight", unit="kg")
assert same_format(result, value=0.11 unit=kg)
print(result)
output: value=14.6 unit=kg
